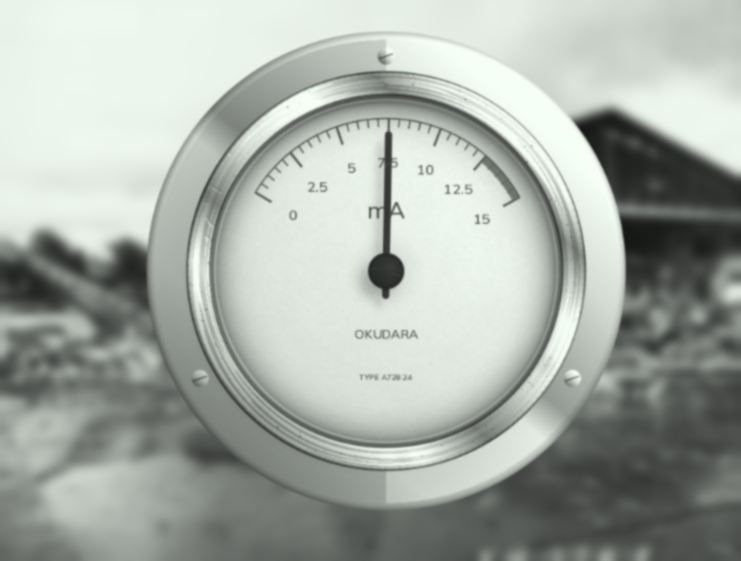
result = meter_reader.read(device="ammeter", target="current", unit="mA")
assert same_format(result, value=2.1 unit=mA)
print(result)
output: value=7.5 unit=mA
